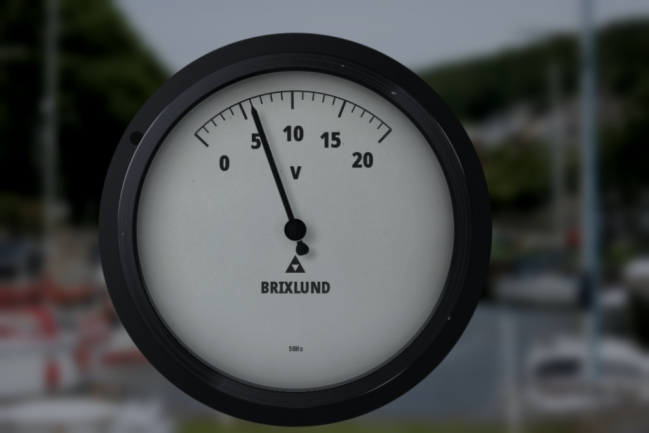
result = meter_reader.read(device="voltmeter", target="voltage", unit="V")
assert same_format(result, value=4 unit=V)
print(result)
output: value=6 unit=V
